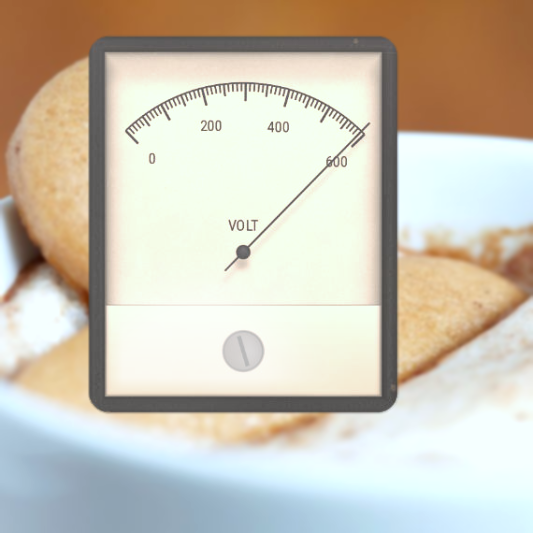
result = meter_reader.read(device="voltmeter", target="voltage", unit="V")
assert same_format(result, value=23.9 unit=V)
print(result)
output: value=590 unit=V
